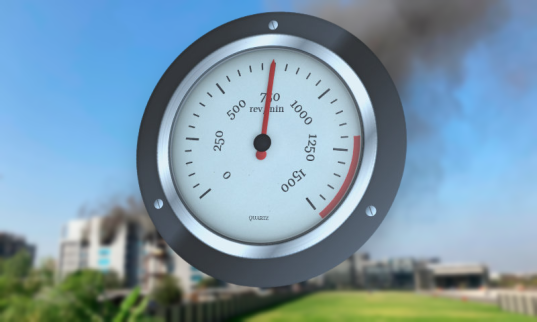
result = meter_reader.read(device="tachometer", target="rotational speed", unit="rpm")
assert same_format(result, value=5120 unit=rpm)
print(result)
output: value=750 unit=rpm
